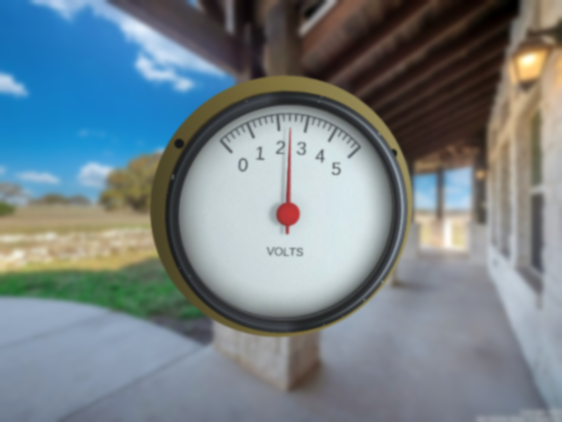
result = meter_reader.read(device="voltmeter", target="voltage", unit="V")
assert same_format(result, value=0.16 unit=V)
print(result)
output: value=2.4 unit=V
